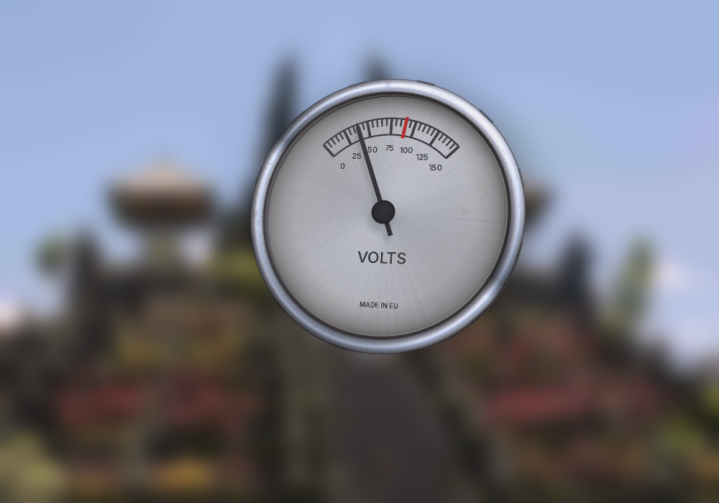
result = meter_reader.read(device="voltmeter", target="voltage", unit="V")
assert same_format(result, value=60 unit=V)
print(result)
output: value=40 unit=V
